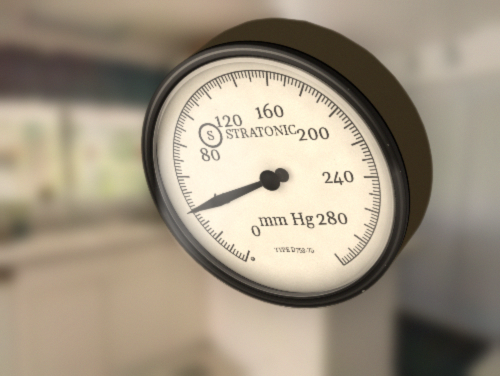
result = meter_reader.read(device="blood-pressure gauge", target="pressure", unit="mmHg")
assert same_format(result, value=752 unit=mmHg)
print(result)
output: value=40 unit=mmHg
